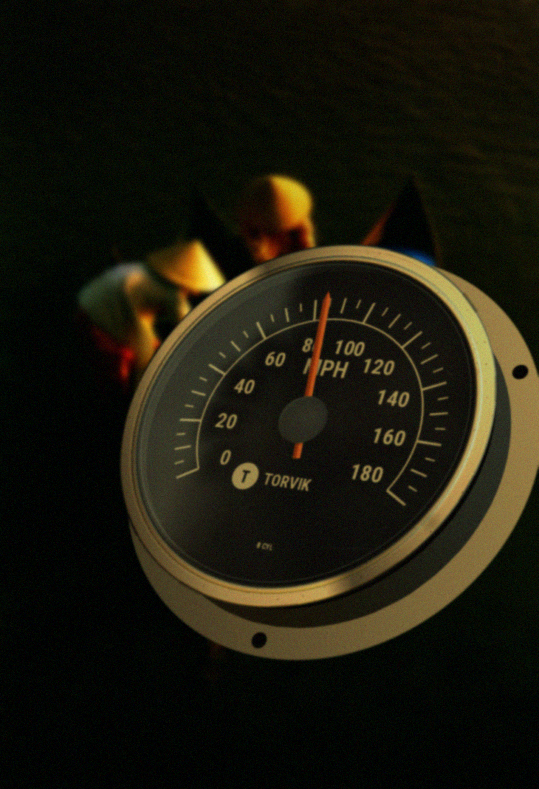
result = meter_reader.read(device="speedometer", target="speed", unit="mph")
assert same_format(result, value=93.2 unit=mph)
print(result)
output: value=85 unit=mph
